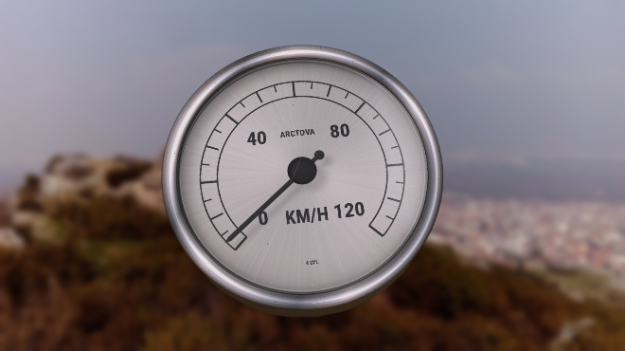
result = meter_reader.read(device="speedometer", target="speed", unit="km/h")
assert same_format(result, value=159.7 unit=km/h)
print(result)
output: value=2.5 unit=km/h
